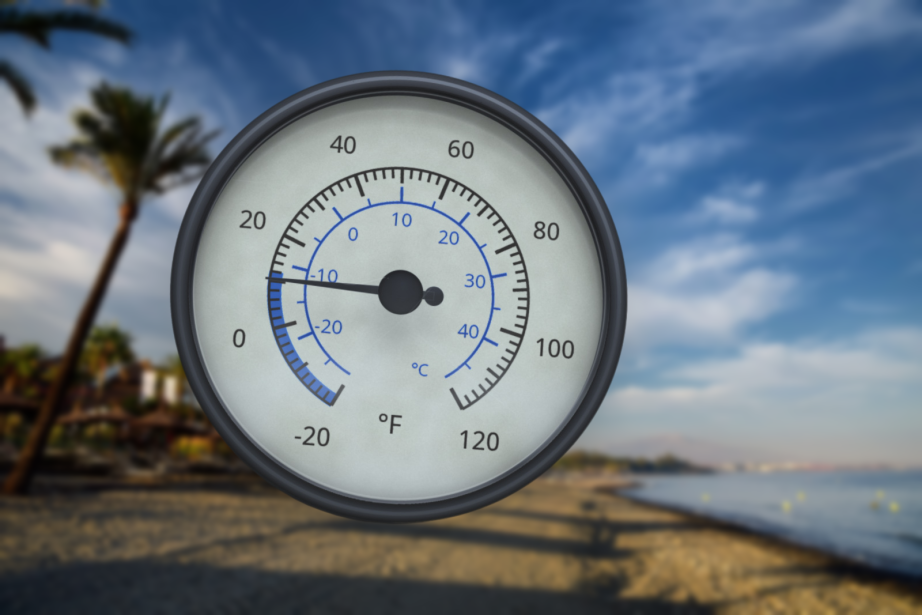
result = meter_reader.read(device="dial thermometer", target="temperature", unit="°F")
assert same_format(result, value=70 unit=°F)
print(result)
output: value=10 unit=°F
